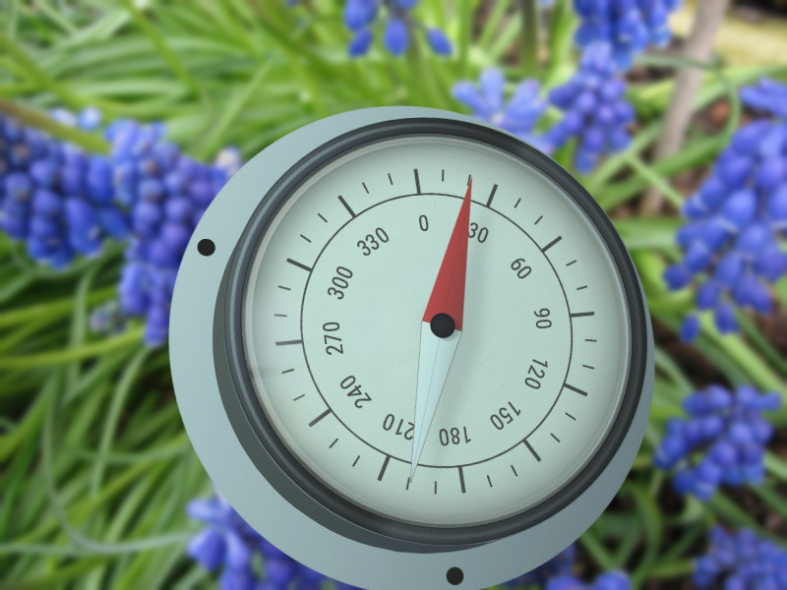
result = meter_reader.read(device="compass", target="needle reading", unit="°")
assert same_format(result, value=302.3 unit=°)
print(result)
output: value=20 unit=°
